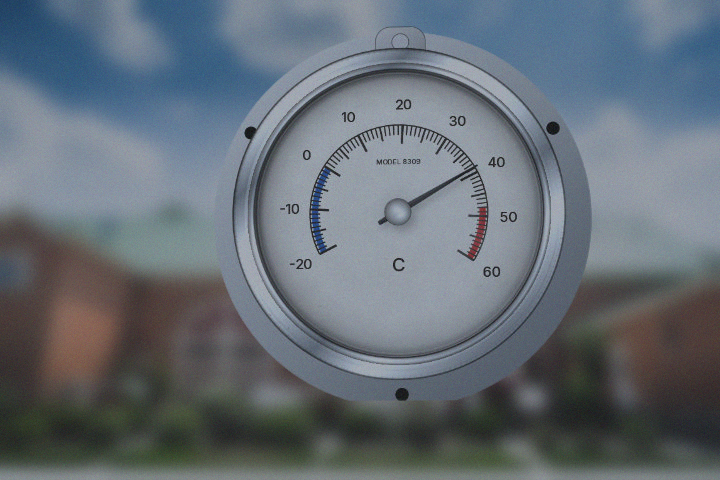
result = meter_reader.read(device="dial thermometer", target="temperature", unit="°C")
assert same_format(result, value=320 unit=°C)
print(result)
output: value=39 unit=°C
